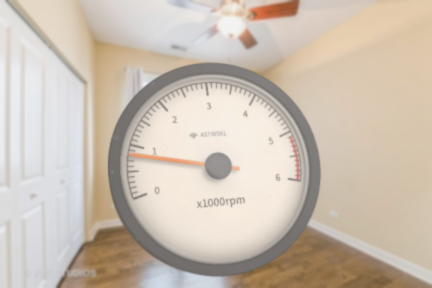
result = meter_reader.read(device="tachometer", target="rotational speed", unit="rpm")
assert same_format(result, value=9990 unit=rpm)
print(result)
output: value=800 unit=rpm
